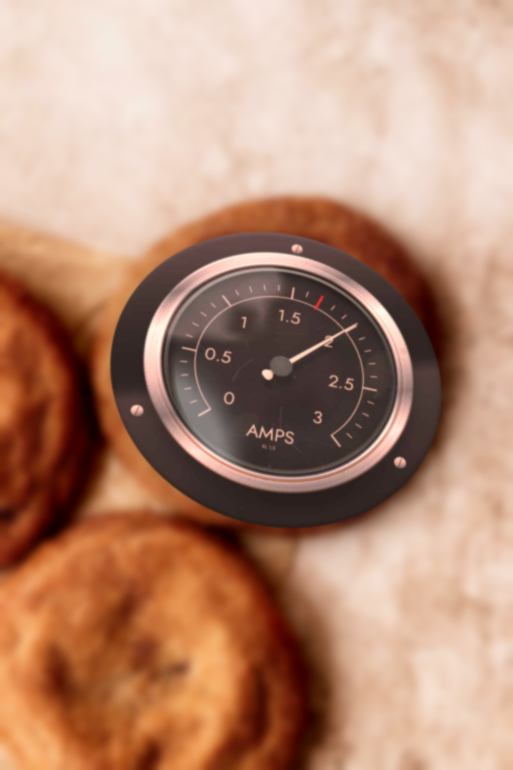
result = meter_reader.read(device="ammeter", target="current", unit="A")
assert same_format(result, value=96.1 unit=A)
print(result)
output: value=2 unit=A
